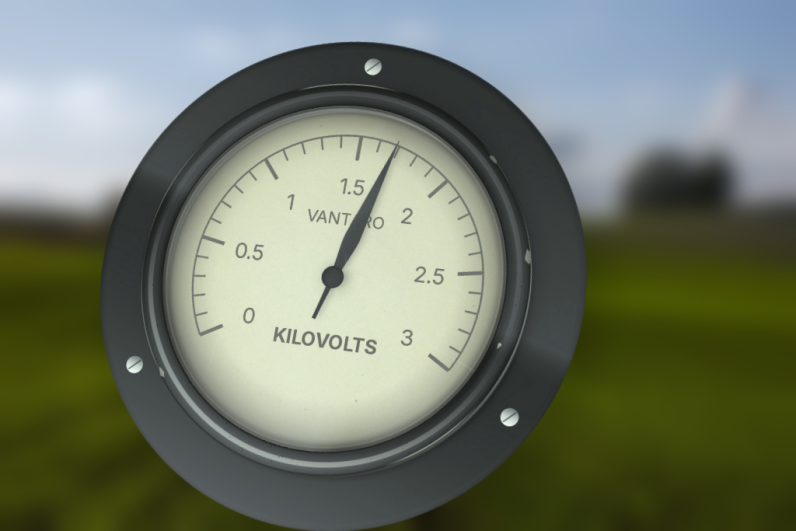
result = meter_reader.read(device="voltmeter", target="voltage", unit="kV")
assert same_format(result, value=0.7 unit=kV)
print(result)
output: value=1.7 unit=kV
